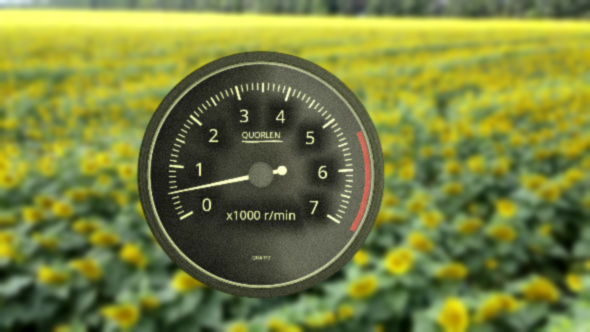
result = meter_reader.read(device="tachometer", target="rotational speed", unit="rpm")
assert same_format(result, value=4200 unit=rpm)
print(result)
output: value=500 unit=rpm
